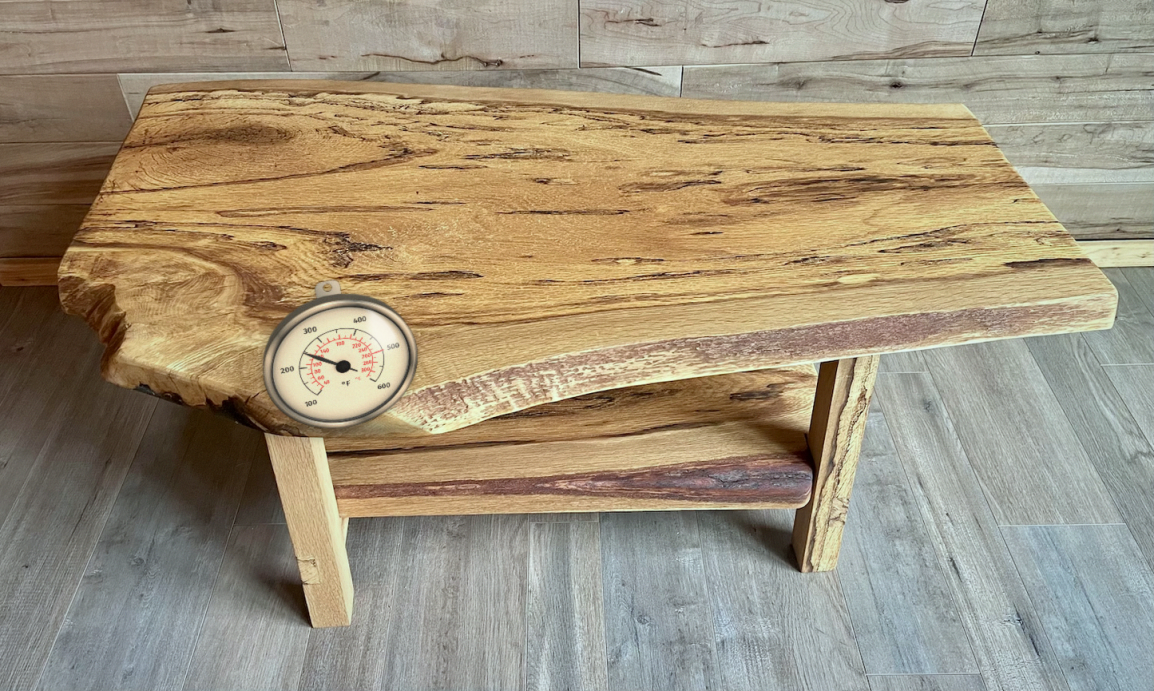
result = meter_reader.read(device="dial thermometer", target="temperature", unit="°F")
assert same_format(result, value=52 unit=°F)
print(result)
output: value=250 unit=°F
